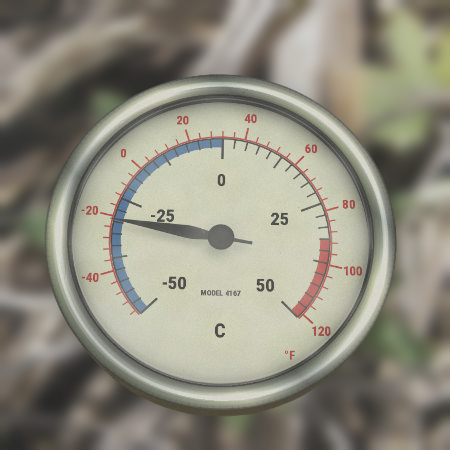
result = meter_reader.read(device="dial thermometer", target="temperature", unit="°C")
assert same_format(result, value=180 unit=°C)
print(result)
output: value=-30 unit=°C
